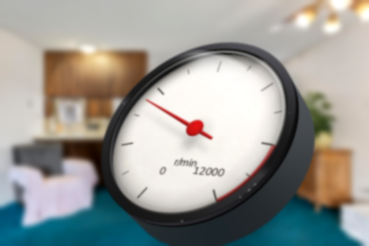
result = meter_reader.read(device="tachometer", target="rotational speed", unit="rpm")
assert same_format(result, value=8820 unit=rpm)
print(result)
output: value=3500 unit=rpm
